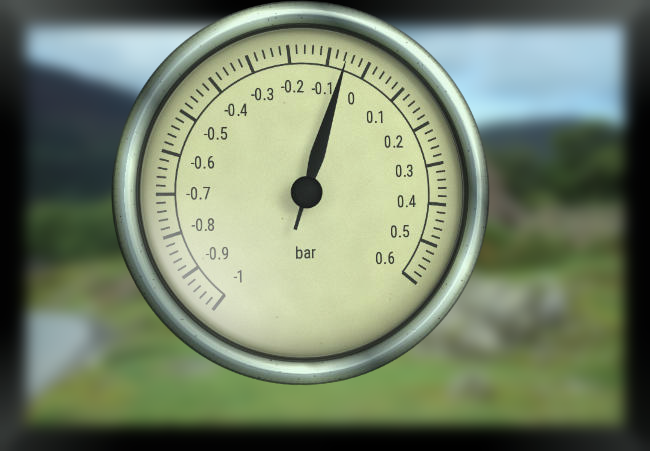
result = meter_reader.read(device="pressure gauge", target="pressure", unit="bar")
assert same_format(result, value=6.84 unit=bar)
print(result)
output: value=-0.06 unit=bar
